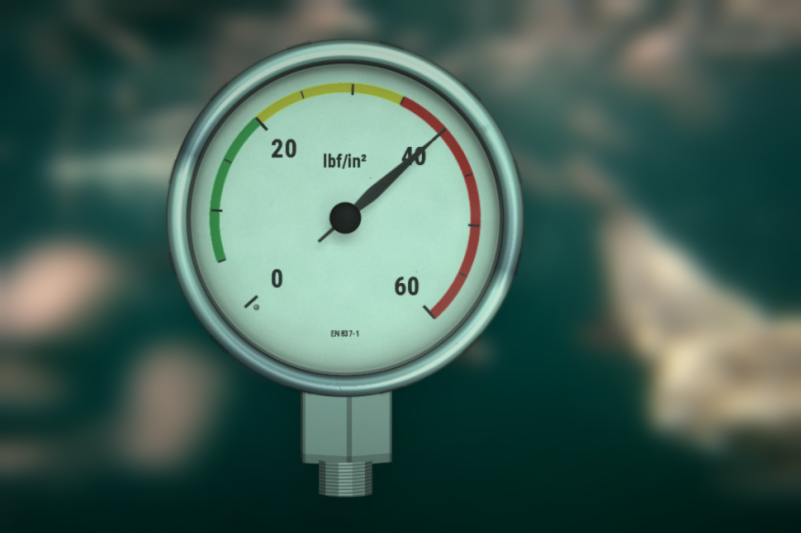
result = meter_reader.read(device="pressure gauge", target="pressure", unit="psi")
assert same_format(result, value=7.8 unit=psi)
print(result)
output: value=40 unit=psi
